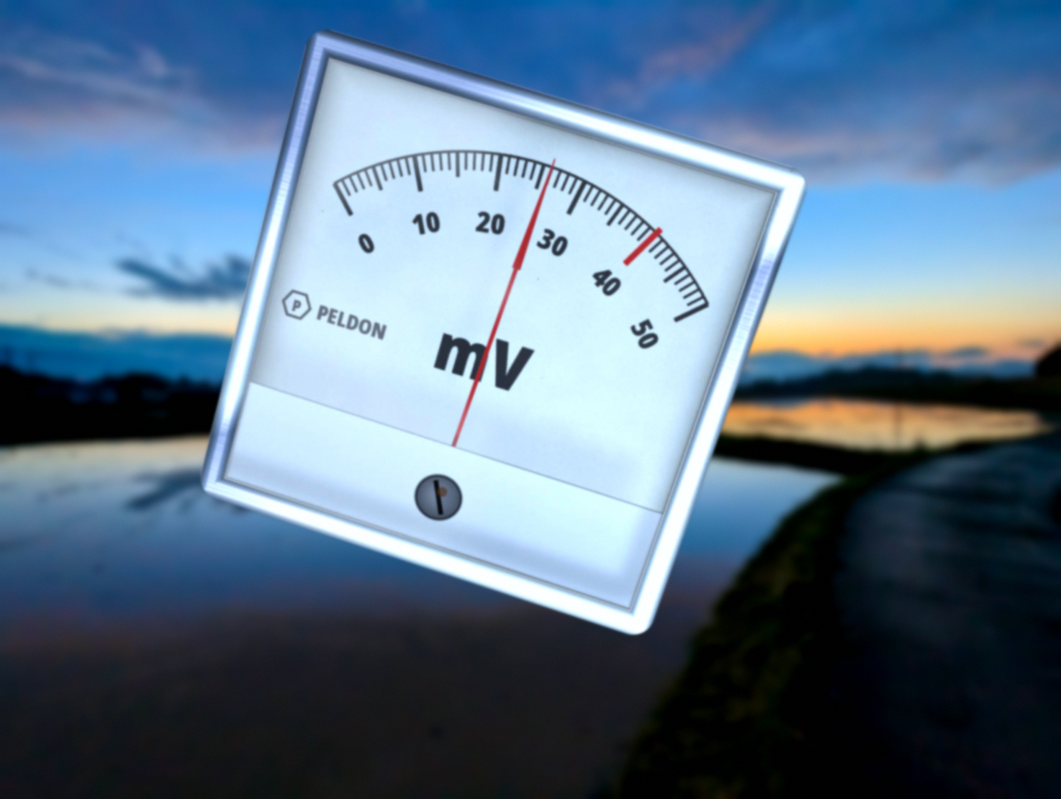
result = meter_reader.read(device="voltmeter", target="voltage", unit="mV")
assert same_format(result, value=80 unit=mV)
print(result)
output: value=26 unit=mV
